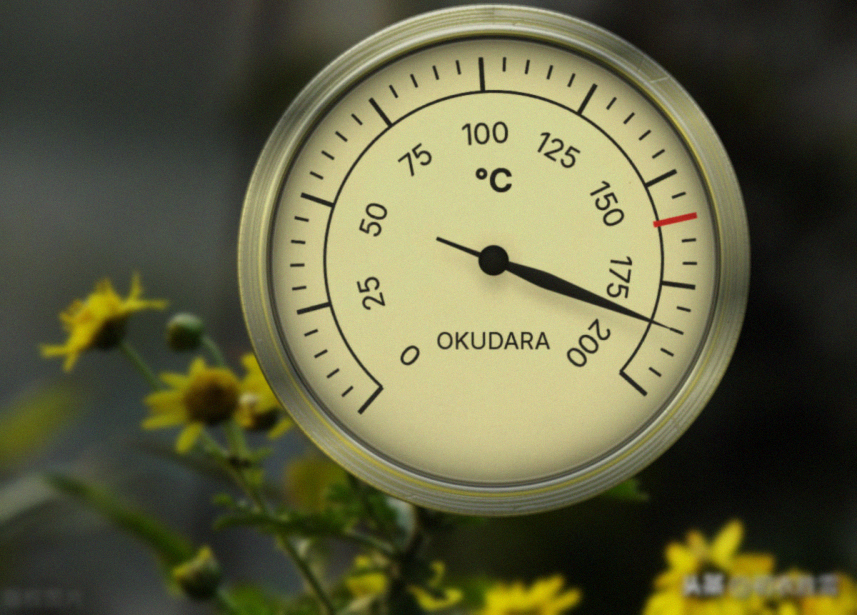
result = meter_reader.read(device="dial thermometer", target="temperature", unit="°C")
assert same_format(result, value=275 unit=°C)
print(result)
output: value=185 unit=°C
